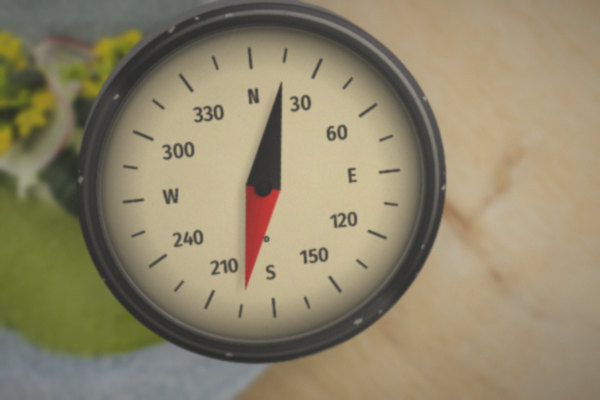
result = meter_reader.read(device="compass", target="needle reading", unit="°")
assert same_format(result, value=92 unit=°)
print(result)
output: value=195 unit=°
